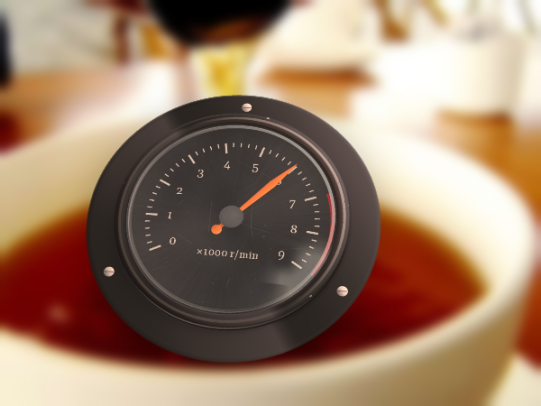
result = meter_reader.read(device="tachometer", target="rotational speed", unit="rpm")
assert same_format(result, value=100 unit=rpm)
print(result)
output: value=6000 unit=rpm
